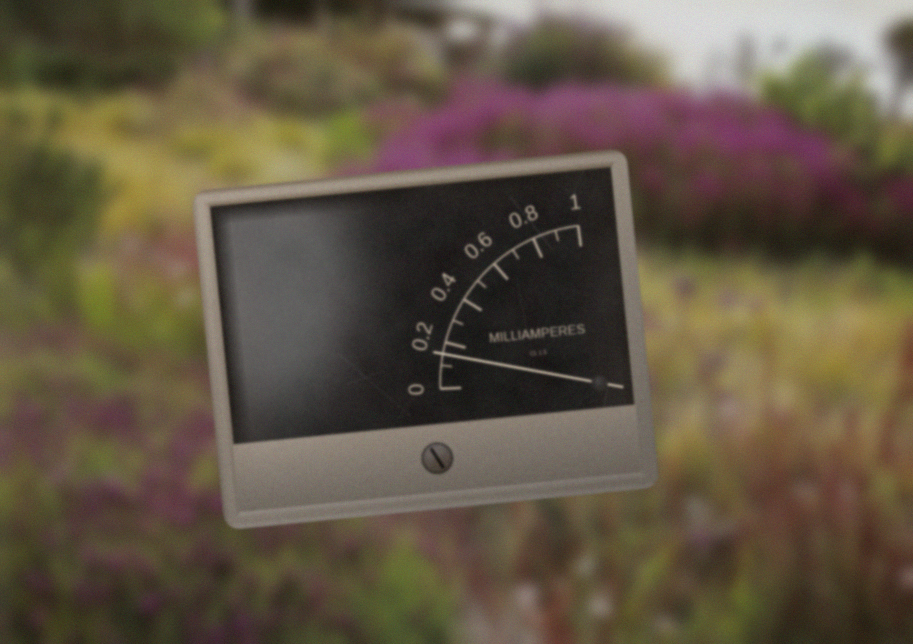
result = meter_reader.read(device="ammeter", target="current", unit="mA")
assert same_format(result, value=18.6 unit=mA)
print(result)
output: value=0.15 unit=mA
